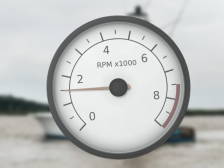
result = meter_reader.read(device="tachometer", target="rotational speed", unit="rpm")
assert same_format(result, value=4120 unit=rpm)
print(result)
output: value=1500 unit=rpm
